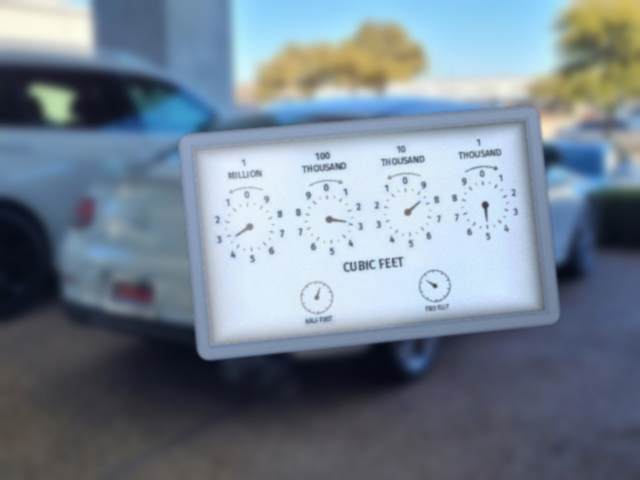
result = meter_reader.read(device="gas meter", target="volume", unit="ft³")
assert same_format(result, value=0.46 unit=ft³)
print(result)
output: value=328500 unit=ft³
